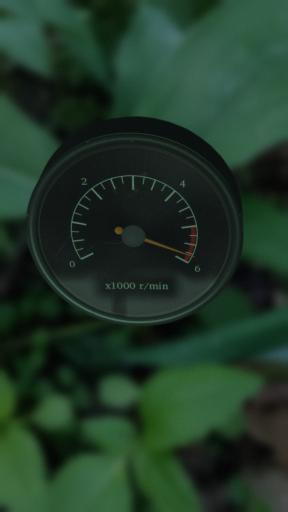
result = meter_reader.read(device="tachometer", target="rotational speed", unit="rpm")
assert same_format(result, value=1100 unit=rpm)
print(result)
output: value=5750 unit=rpm
